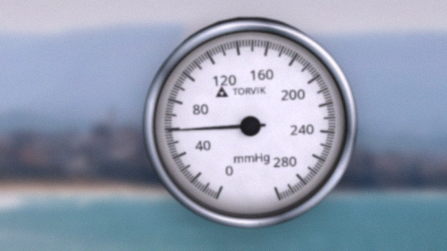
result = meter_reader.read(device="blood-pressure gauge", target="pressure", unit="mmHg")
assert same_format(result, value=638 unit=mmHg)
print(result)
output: value=60 unit=mmHg
